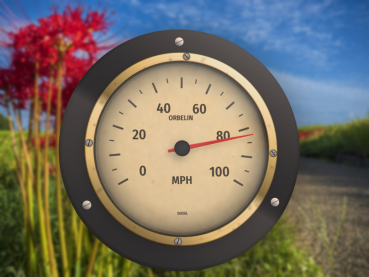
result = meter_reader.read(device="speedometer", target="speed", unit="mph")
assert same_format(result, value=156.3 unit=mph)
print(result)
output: value=82.5 unit=mph
